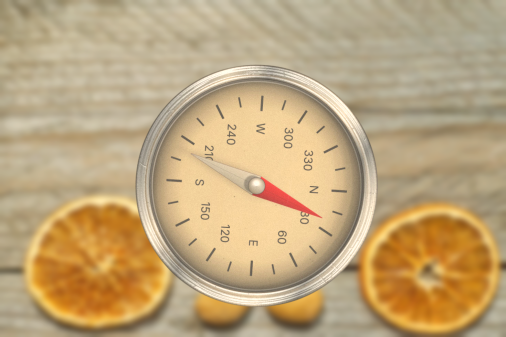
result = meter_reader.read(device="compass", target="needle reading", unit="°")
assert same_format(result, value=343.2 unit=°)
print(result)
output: value=22.5 unit=°
